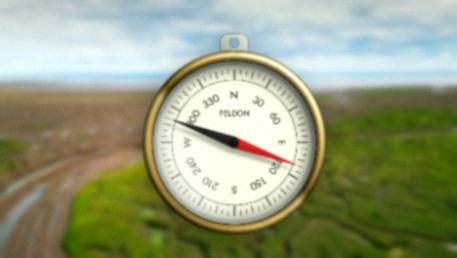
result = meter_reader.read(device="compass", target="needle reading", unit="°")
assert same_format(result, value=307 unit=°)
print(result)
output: value=110 unit=°
